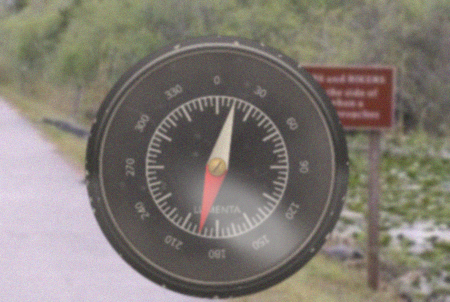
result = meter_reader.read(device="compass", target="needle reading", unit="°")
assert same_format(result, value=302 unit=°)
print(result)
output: value=195 unit=°
